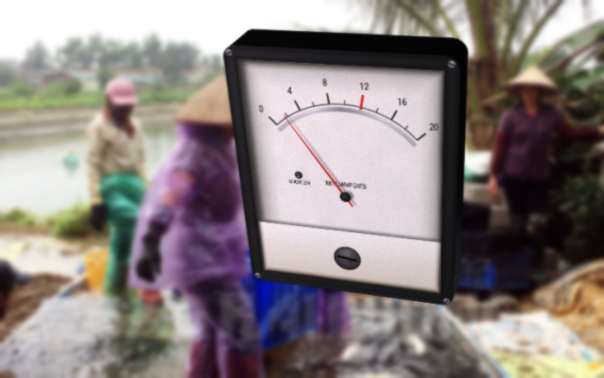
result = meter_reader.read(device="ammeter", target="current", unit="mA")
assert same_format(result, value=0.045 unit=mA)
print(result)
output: value=2 unit=mA
